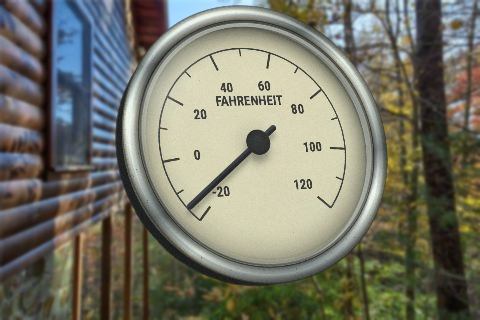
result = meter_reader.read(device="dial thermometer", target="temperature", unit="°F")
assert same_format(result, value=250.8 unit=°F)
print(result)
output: value=-15 unit=°F
